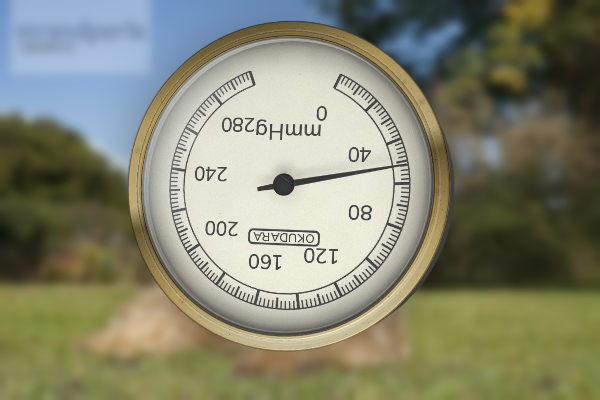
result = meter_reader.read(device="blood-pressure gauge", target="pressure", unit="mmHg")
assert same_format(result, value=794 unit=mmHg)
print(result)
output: value=52 unit=mmHg
